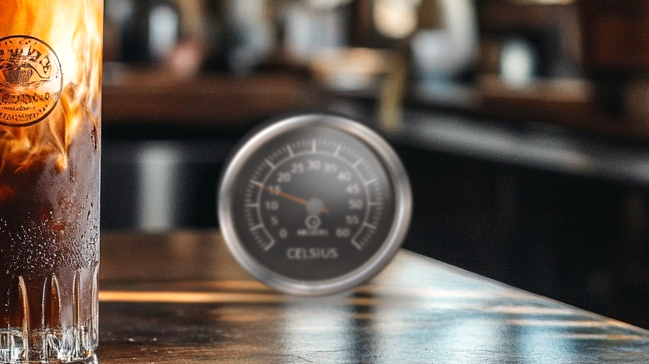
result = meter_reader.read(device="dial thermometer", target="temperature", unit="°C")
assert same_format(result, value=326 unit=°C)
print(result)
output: value=15 unit=°C
